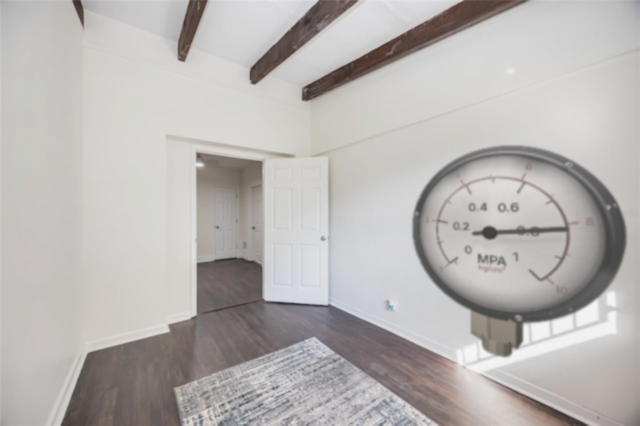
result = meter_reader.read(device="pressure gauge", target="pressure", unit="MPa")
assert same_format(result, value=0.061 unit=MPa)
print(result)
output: value=0.8 unit=MPa
